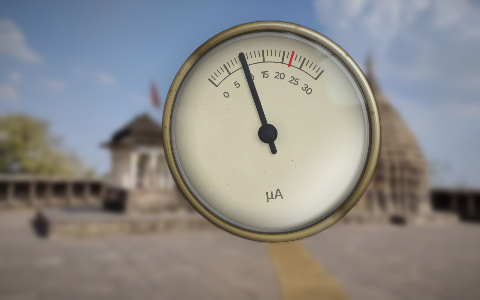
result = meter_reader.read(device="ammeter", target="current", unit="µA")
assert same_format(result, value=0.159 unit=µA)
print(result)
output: value=10 unit=µA
